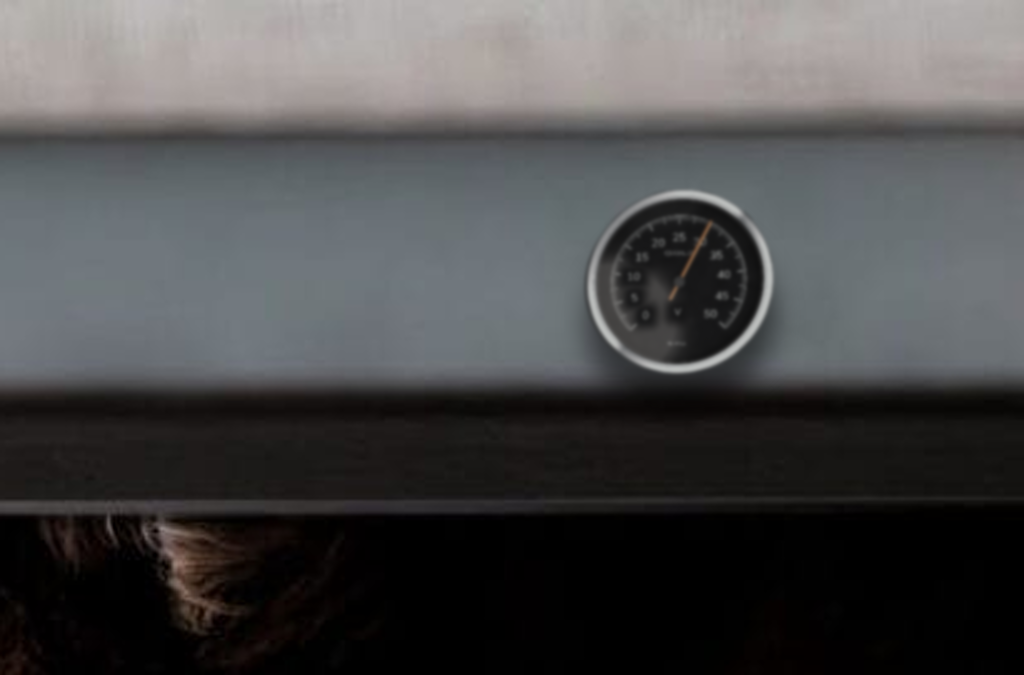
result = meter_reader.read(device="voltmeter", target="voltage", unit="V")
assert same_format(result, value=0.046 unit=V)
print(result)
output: value=30 unit=V
